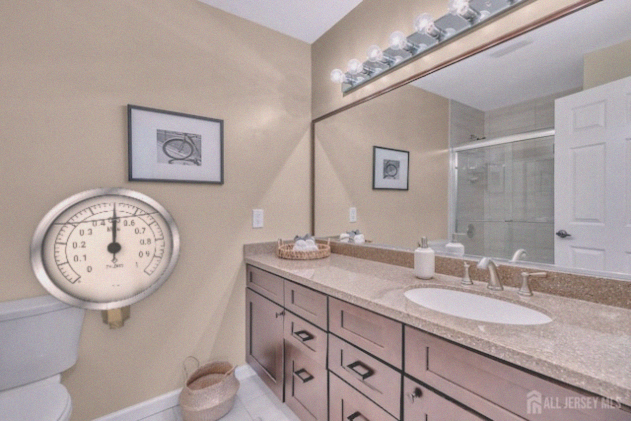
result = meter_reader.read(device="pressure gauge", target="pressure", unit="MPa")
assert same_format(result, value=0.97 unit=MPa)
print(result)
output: value=0.5 unit=MPa
